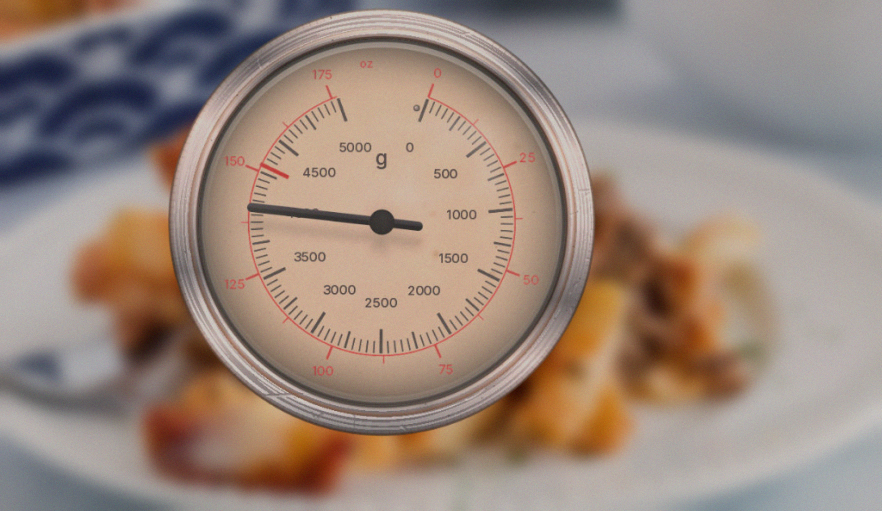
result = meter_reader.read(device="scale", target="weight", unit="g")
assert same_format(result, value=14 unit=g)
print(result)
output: value=4000 unit=g
